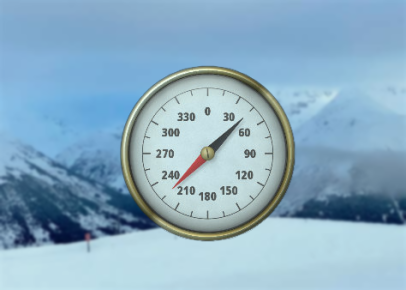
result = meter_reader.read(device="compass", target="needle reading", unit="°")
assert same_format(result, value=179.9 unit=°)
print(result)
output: value=225 unit=°
